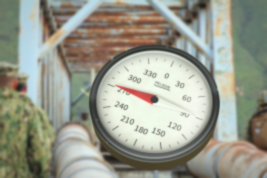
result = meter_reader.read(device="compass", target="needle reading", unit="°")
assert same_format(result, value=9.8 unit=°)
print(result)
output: value=270 unit=°
